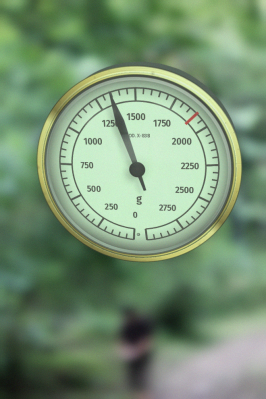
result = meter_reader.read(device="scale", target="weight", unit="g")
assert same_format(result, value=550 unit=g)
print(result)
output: value=1350 unit=g
